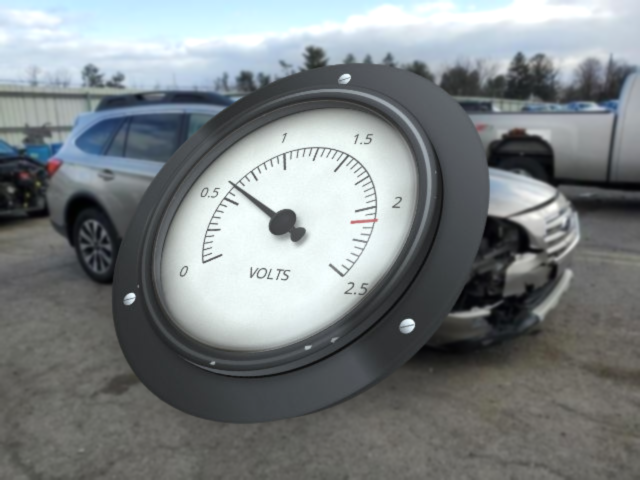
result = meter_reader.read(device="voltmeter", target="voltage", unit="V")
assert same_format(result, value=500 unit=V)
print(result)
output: value=0.6 unit=V
